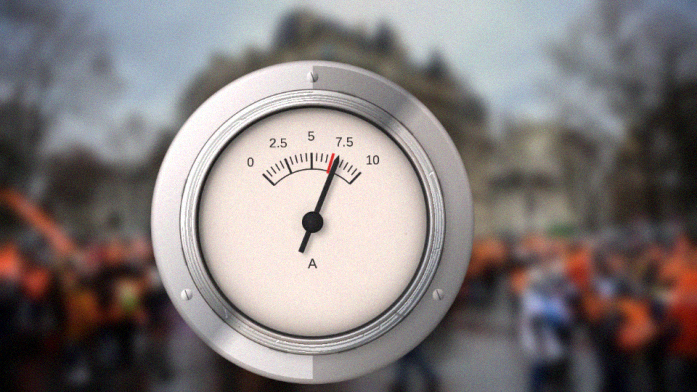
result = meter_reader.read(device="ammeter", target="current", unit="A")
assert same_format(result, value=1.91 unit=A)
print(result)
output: value=7.5 unit=A
